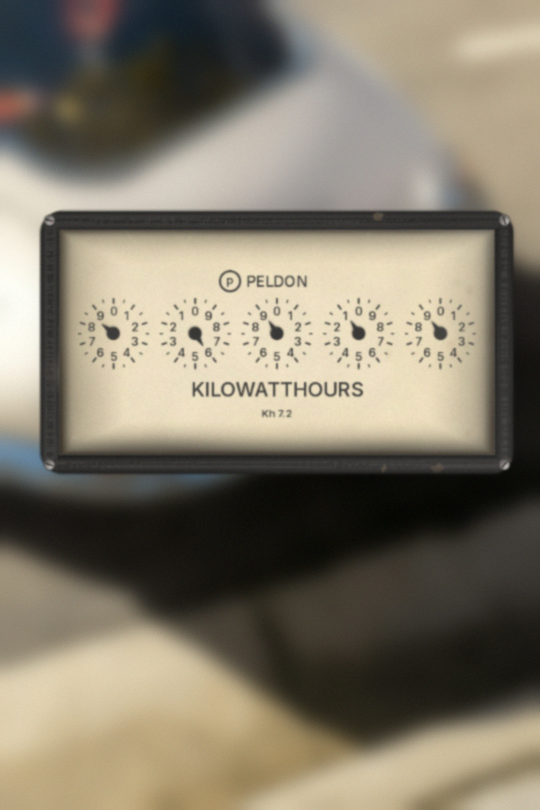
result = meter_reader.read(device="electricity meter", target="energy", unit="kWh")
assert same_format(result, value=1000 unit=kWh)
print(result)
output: value=85909 unit=kWh
